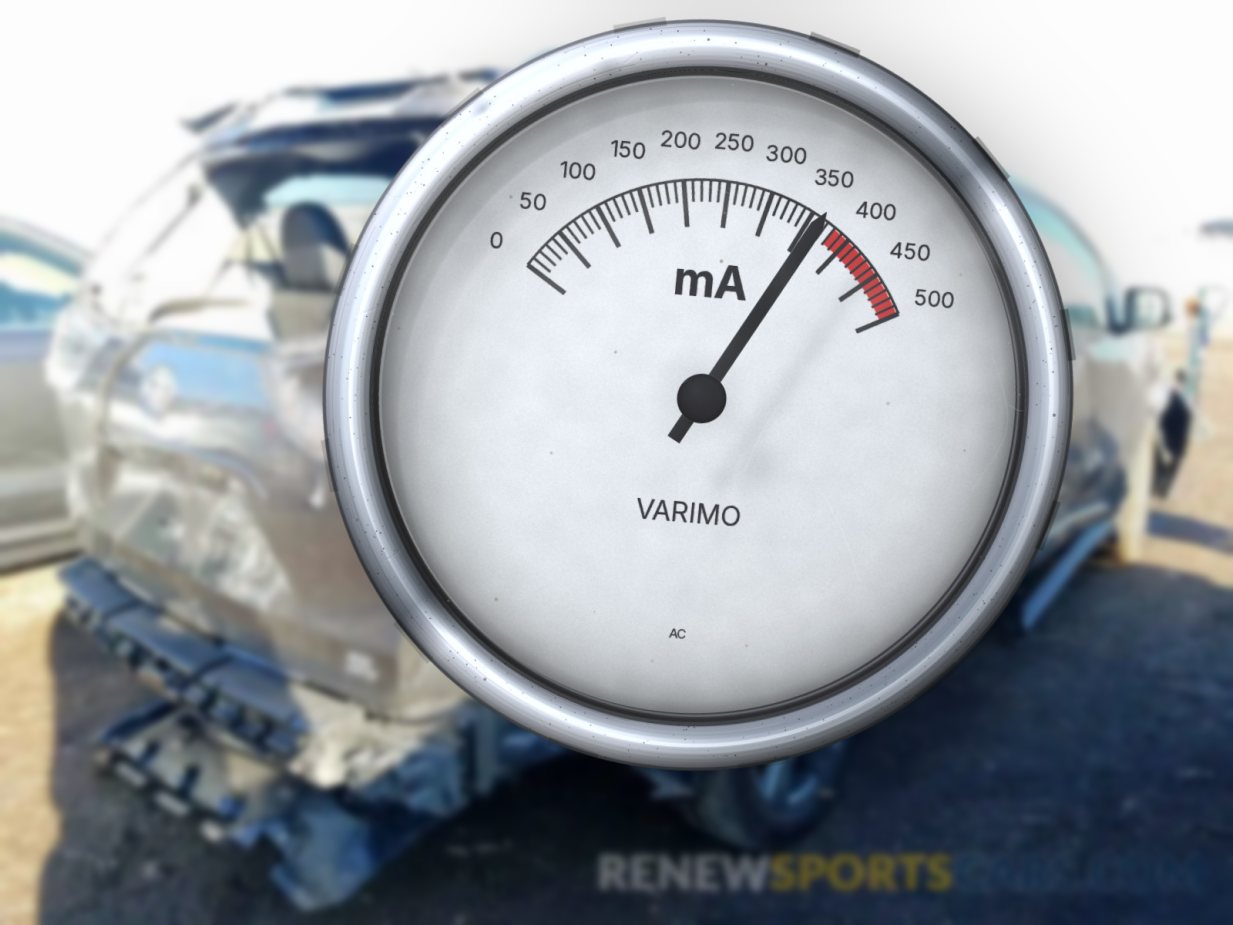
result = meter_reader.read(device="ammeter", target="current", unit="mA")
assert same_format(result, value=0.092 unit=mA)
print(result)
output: value=360 unit=mA
